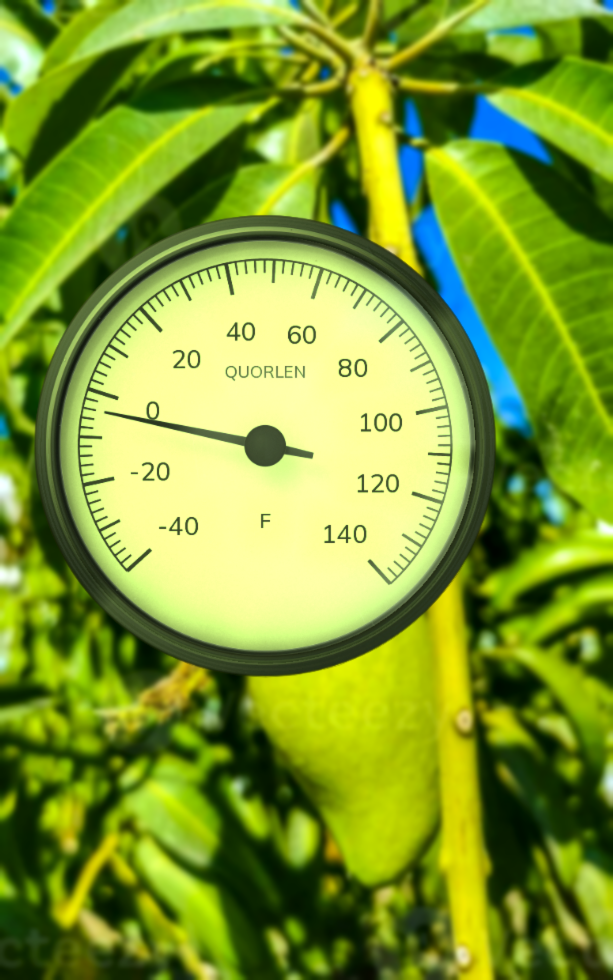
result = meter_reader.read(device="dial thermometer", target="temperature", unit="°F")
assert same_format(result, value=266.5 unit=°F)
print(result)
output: value=-4 unit=°F
